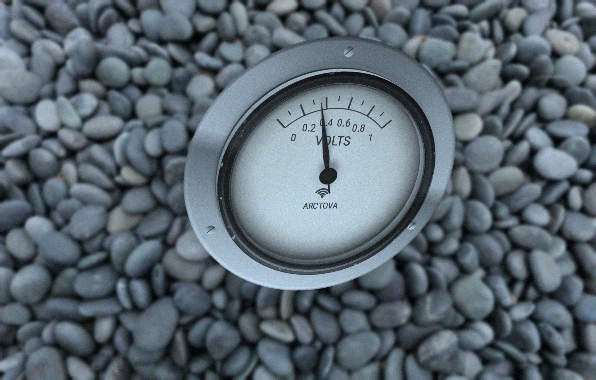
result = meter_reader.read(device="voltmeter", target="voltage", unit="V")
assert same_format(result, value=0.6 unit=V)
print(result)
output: value=0.35 unit=V
